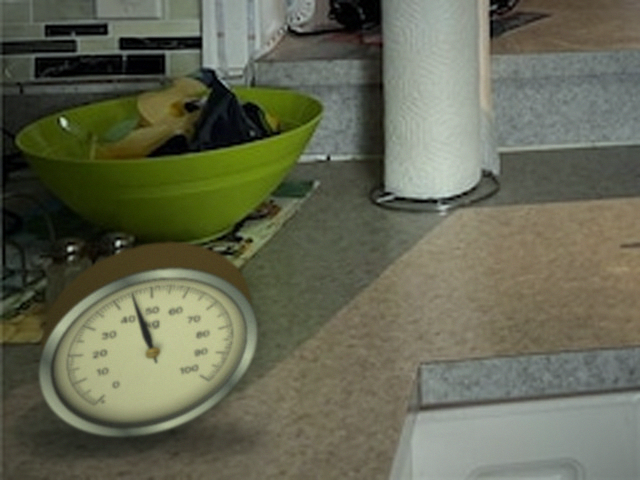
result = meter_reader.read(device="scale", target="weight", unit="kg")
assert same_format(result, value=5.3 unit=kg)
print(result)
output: value=45 unit=kg
